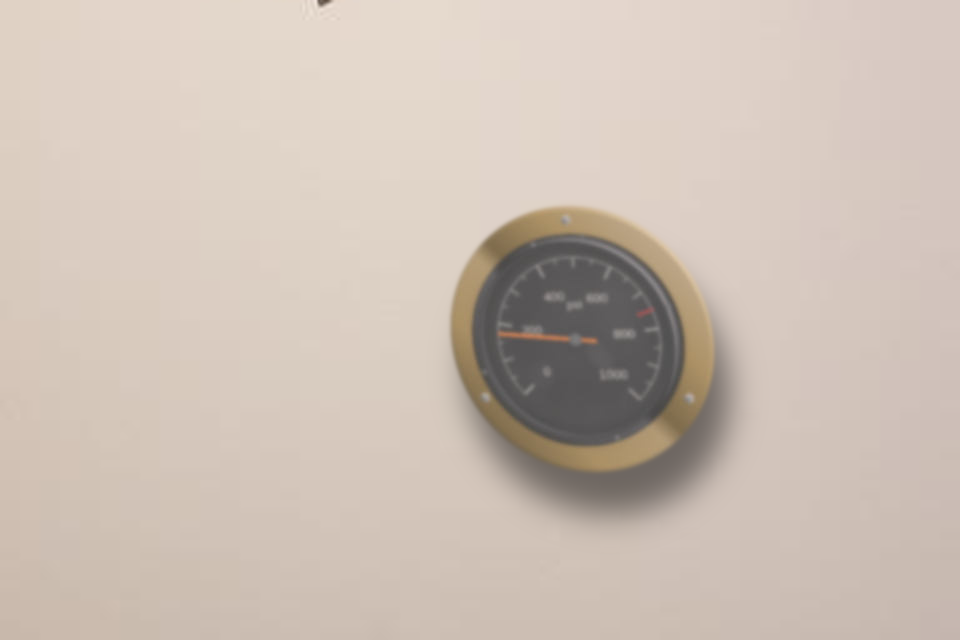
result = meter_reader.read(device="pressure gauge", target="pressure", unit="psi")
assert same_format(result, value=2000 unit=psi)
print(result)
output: value=175 unit=psi
